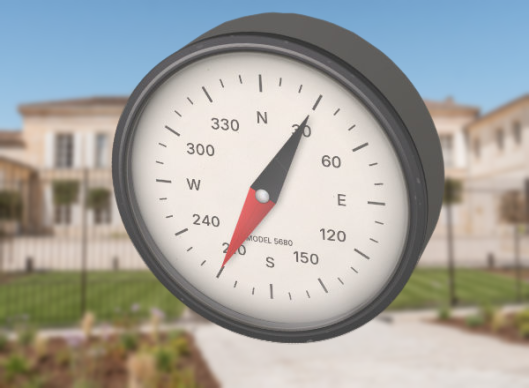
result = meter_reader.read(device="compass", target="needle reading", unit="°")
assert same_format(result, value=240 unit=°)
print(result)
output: value=210 unit=°
